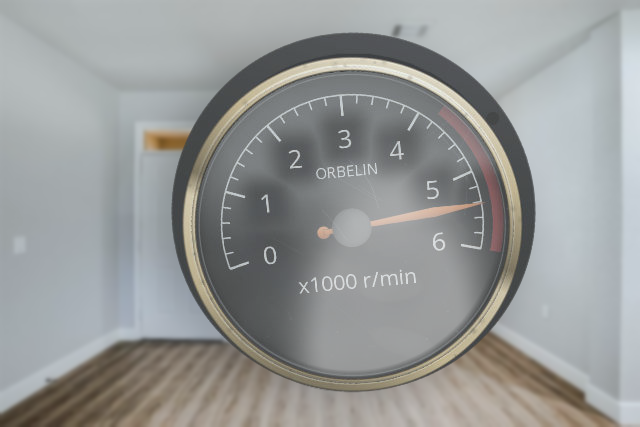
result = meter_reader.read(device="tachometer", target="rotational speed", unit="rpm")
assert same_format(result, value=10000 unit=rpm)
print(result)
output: value=5400 unit=rpm
